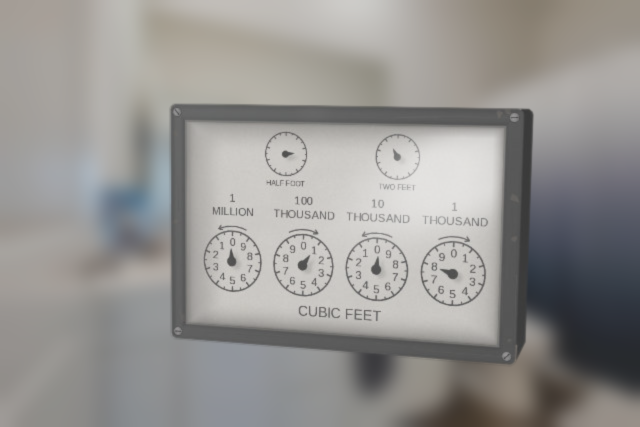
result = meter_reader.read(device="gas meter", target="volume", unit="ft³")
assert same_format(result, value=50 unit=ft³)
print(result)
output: value=9800 unit=ft³
